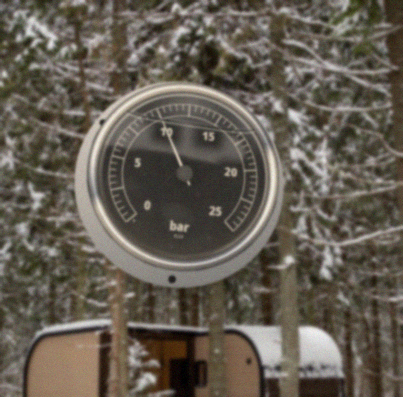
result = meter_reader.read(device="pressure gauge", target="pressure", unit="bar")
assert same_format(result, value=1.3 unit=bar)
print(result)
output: value=10 unit=bar
